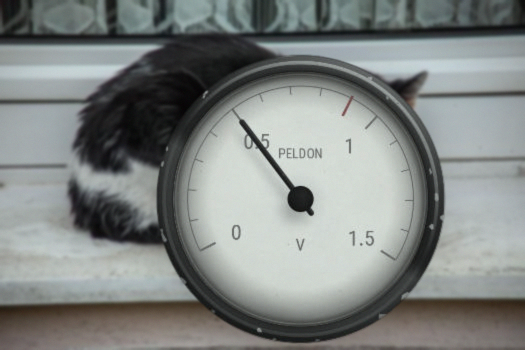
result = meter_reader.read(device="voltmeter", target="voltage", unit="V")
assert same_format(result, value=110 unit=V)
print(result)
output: value=0.5 unit=V
